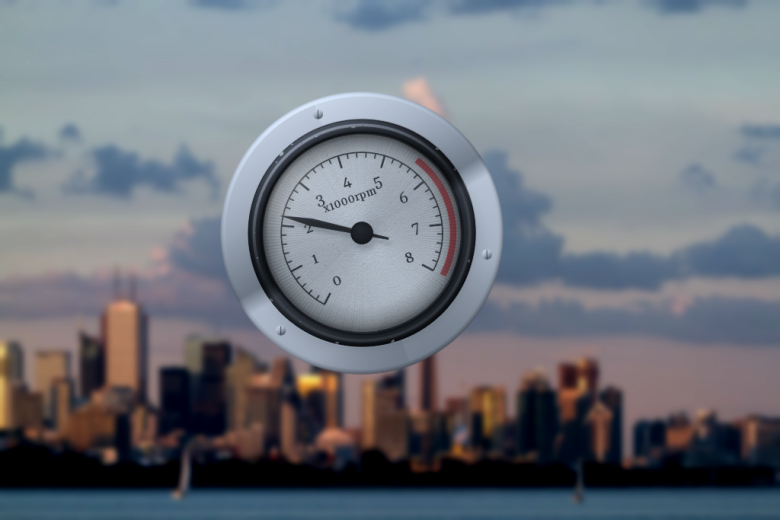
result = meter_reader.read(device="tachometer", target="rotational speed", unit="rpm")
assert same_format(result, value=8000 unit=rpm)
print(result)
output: value=2200 unit=rpm
